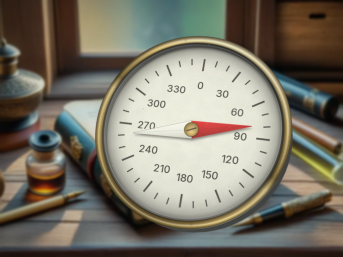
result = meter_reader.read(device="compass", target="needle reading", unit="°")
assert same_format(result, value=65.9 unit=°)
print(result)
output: value=80 unit=°
